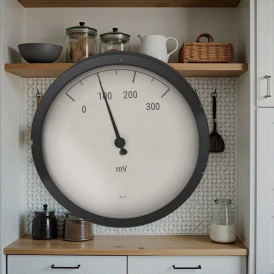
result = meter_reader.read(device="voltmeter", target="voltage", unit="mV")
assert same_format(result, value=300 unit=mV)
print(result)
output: value=100 unit=mV
